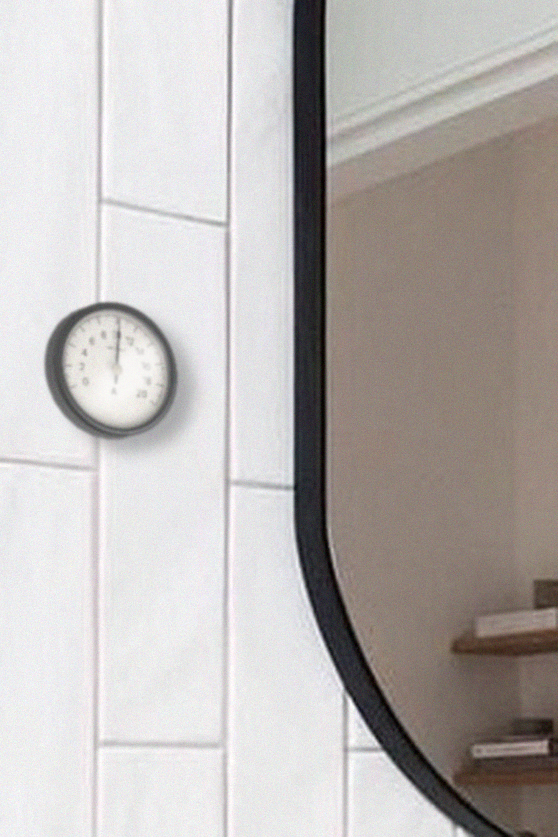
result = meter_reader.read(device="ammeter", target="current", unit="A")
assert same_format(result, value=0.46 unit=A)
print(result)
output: value=10 unit=A
